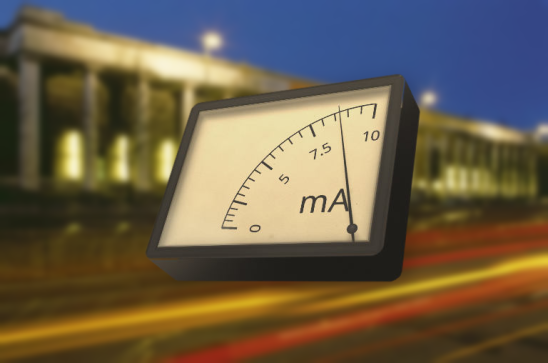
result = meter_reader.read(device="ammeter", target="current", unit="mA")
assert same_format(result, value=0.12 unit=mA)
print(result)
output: value=8.75 unit=mA
